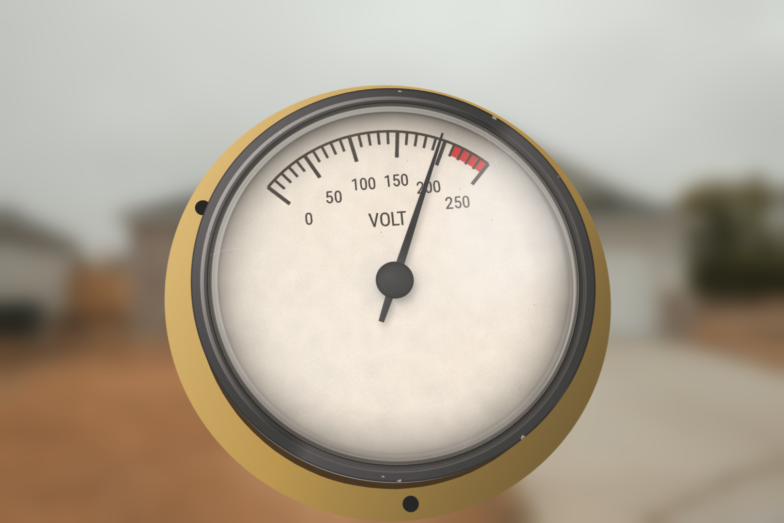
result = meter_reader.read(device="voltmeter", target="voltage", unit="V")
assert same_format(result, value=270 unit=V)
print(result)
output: value=195 unit=V
